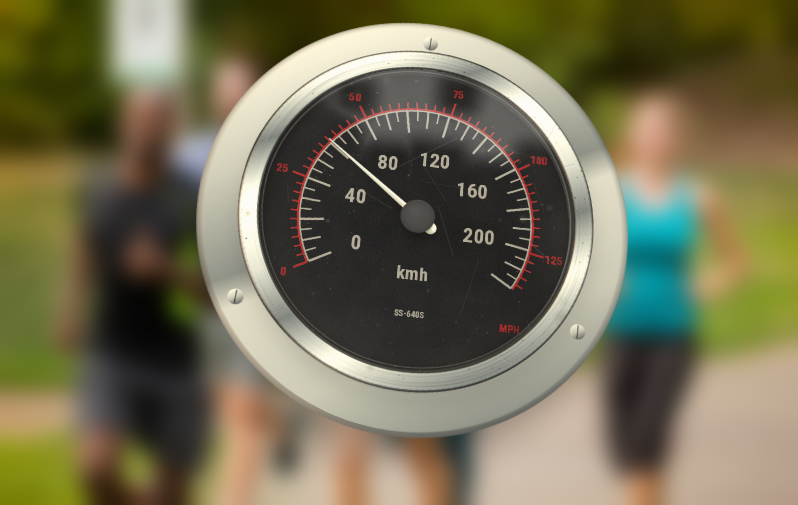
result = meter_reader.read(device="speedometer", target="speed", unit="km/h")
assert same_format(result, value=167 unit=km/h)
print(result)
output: value=60 unit=km/h
